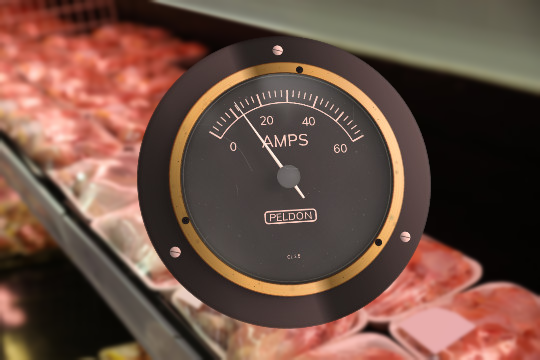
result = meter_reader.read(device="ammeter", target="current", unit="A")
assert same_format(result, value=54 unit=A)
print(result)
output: value=12 unit=A
